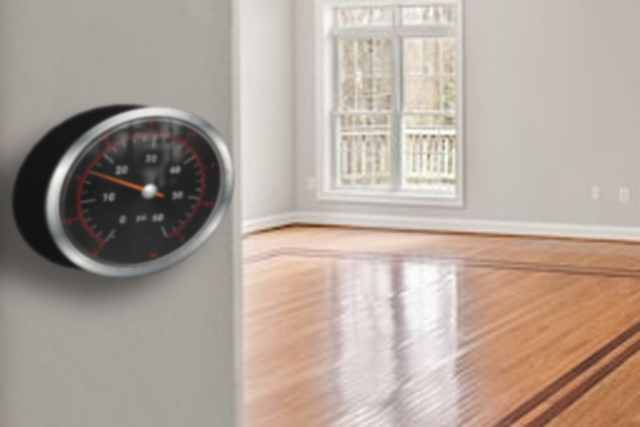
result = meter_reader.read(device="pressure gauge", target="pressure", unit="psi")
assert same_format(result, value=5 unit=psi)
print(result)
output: value=16 unit=psi
